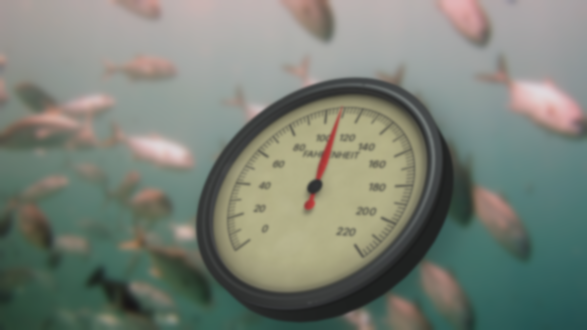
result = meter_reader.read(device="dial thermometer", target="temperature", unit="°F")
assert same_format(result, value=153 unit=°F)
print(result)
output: value=110 unit=°F
